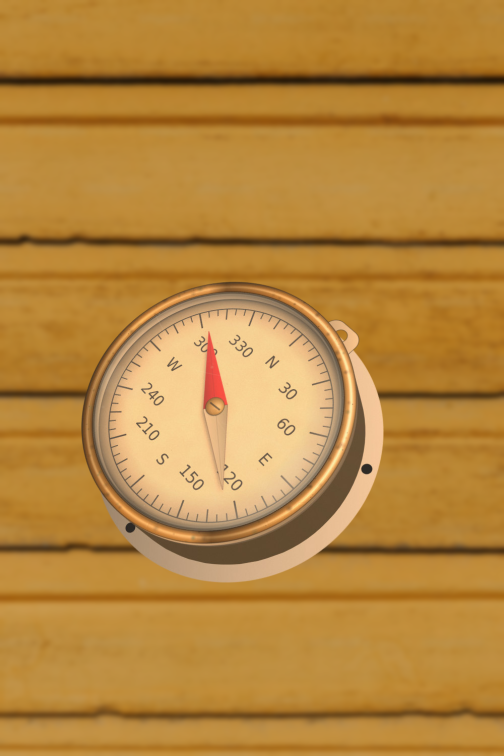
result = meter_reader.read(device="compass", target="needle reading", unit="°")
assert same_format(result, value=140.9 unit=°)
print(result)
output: value=305 unit=°
